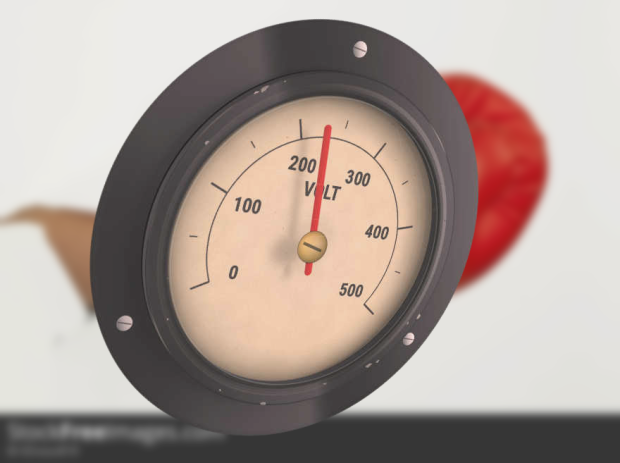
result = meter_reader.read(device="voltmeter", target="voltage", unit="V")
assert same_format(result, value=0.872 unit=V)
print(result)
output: value=225 unit=V
